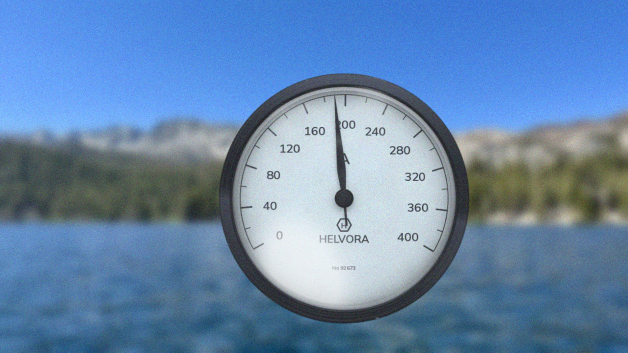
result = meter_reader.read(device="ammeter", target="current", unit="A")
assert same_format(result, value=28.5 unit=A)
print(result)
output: value=190 unit=A
